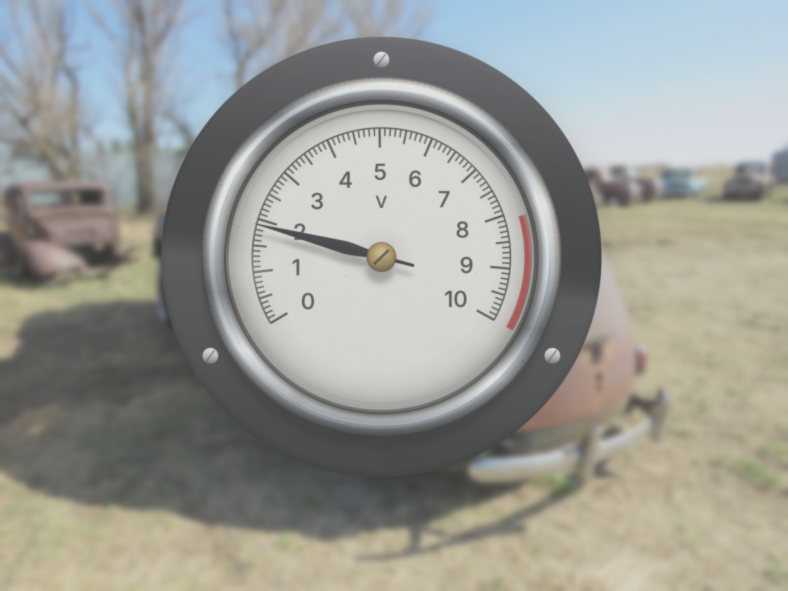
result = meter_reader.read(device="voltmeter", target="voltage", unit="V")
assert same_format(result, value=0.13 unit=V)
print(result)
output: value=1.9 unit=V
